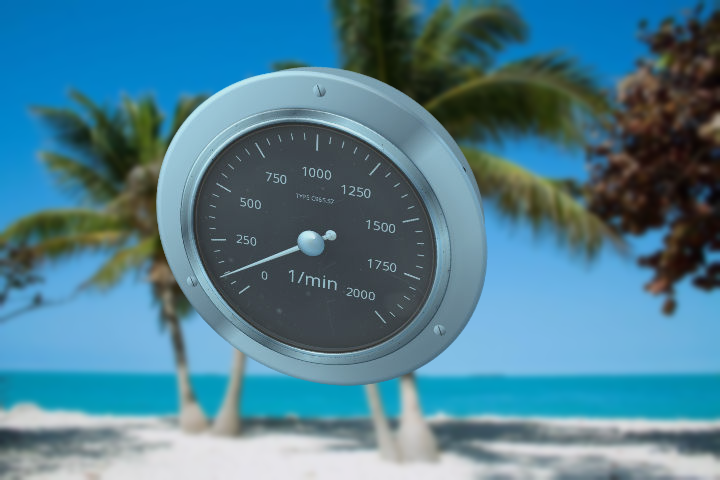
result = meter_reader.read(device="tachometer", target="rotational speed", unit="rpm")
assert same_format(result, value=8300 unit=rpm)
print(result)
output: value=100 unit=rpm
